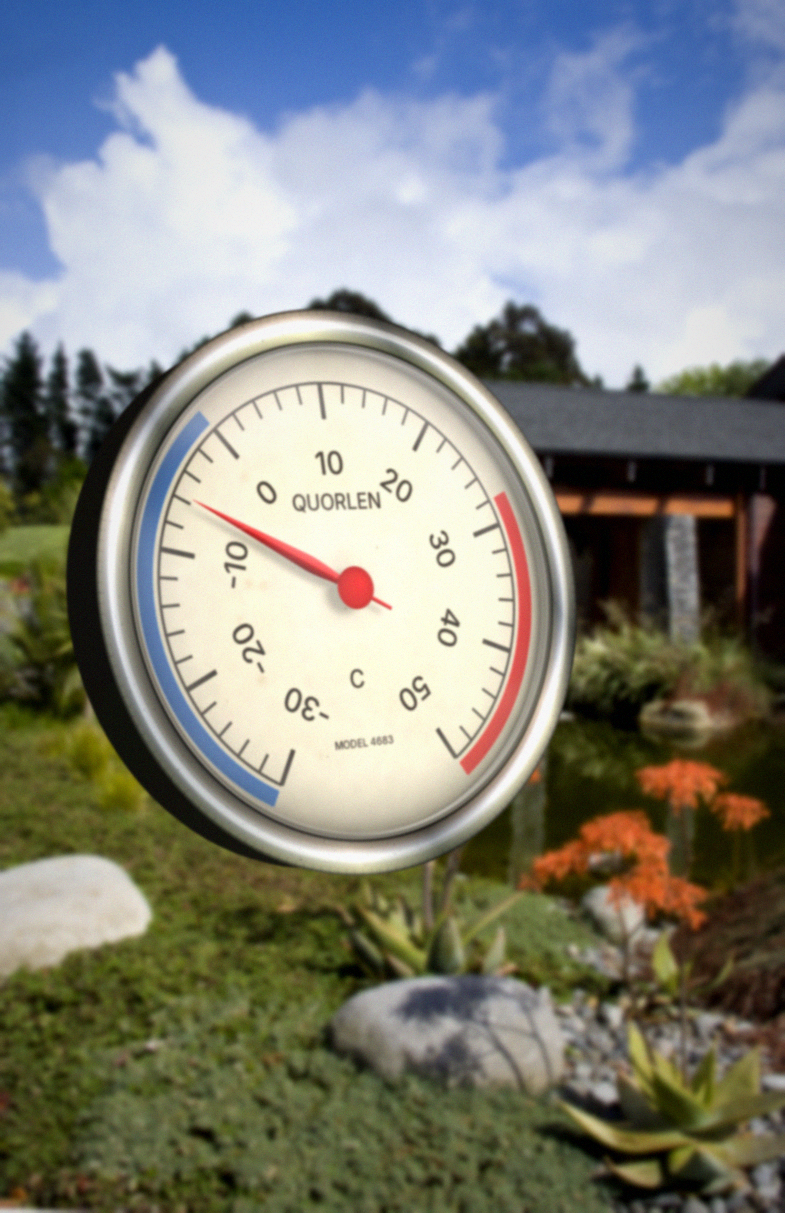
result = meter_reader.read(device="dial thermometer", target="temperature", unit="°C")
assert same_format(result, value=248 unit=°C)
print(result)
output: value=-6 unit=°C
